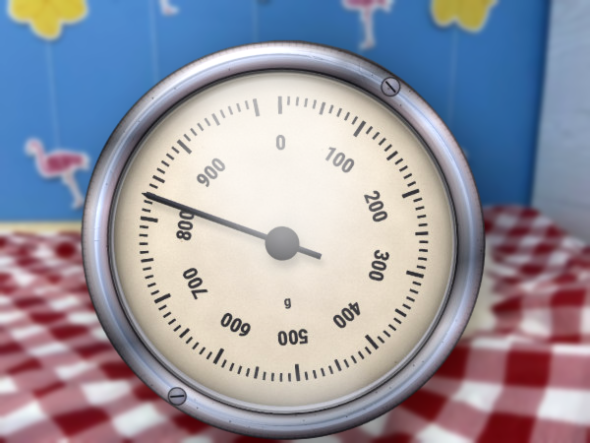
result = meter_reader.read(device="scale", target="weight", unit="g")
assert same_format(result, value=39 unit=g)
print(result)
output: value=830 unit=g
